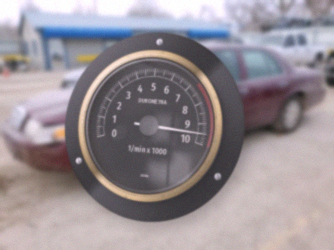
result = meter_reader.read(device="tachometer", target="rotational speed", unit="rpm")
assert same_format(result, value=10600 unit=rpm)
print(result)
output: value=9500 unit=rpm
